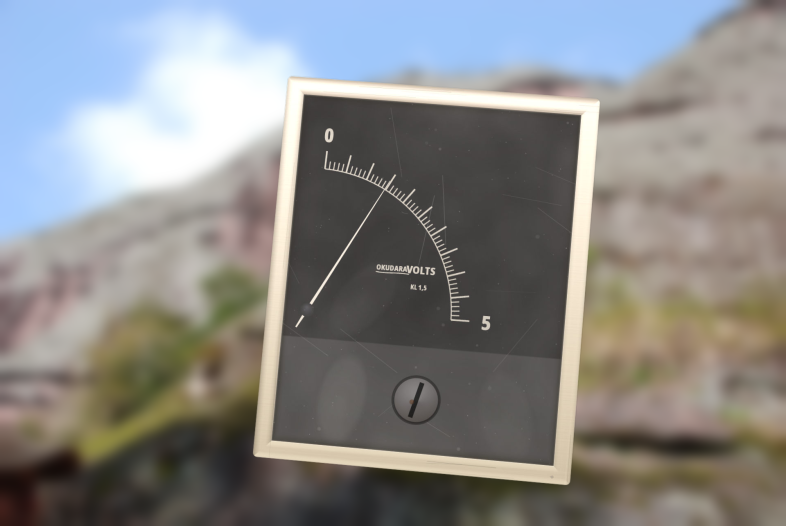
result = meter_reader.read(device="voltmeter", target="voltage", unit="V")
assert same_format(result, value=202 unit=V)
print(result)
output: value=1.5 unit=V
